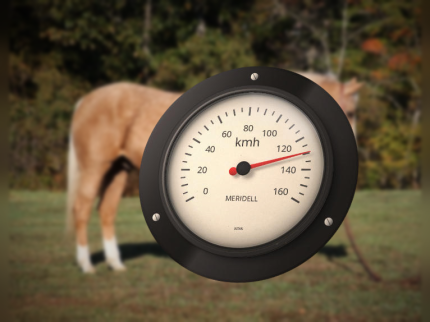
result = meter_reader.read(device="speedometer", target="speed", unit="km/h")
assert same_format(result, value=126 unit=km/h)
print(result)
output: value=130 unit=km/h
